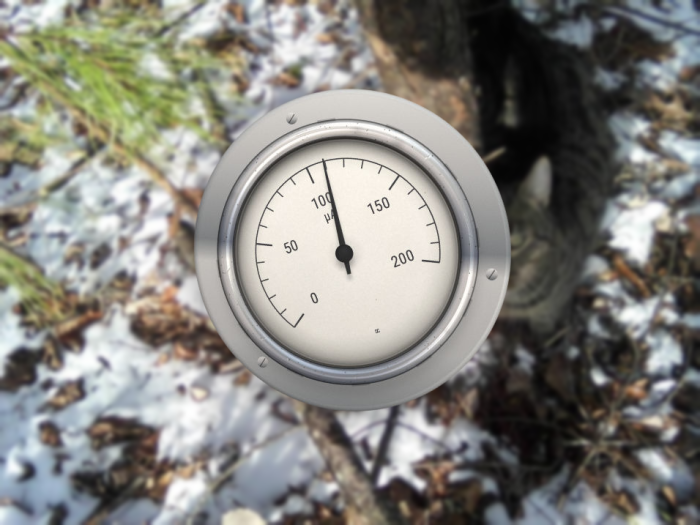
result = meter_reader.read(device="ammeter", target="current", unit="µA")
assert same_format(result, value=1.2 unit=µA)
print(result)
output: value=110 unit=µA
